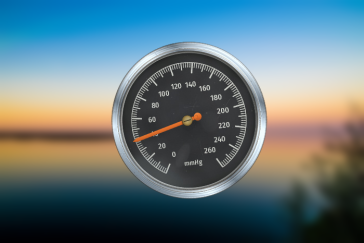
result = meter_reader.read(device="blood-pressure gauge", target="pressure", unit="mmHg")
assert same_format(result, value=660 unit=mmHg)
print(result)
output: value=40 unit=mmHg
